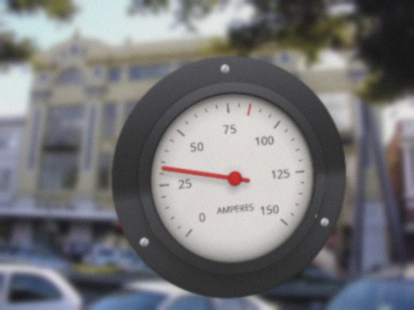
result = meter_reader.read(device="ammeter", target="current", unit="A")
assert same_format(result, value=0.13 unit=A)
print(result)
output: value=32.5 unit=A
